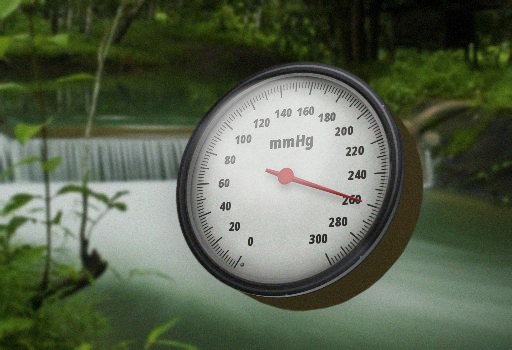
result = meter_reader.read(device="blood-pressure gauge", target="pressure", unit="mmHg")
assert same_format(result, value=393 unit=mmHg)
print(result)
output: value=260 unit=mmHg
